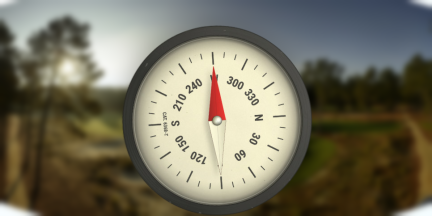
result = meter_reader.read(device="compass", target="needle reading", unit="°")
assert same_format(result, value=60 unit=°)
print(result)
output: value=270 unit=°
